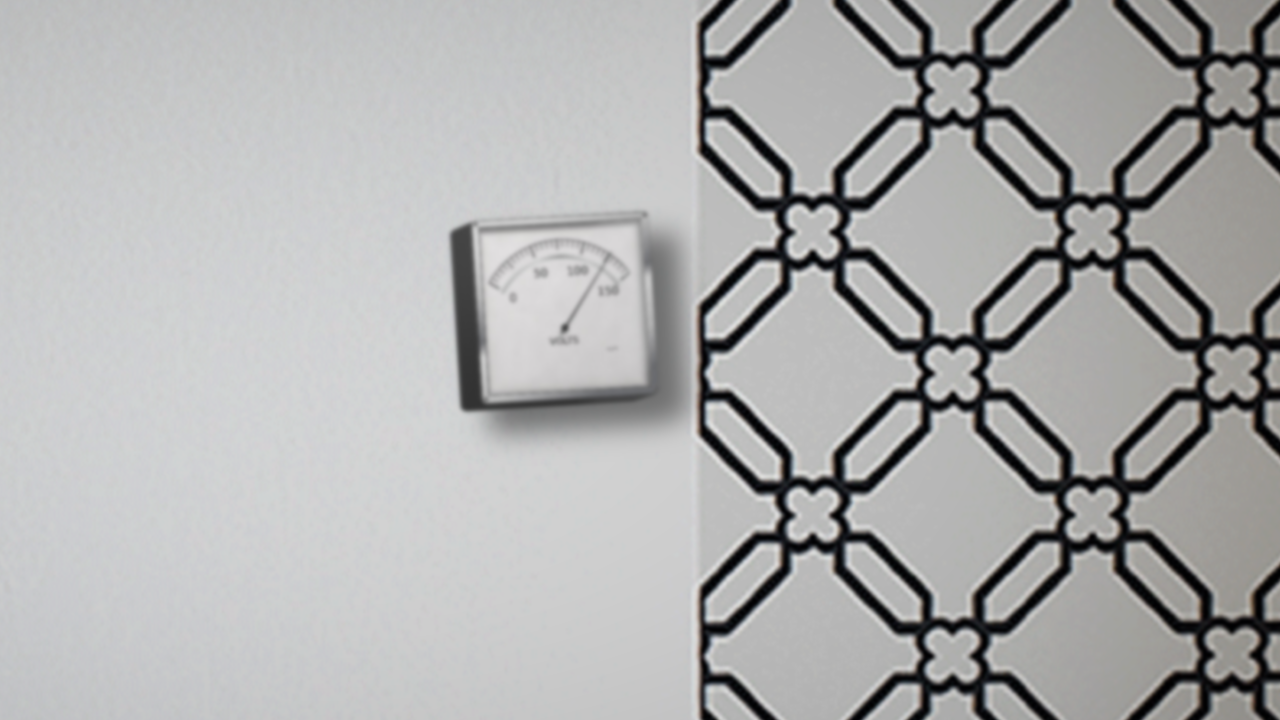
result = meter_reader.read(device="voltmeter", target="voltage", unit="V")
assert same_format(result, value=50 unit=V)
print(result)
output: value=125 unit=V
